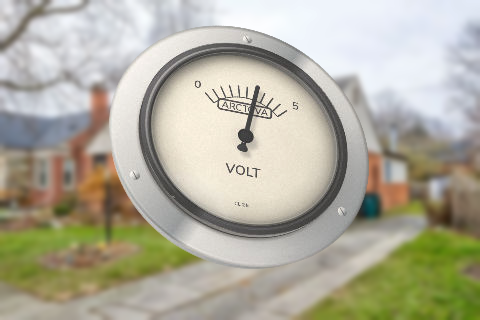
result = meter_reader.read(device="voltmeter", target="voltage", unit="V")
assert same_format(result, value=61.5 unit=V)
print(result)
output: value=3 unit=V
